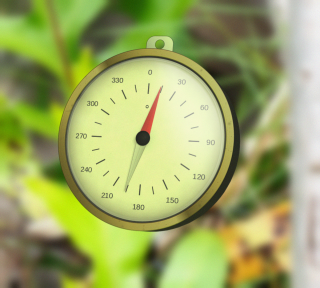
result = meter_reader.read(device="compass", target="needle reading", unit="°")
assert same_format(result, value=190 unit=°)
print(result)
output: value=15 unit=°
